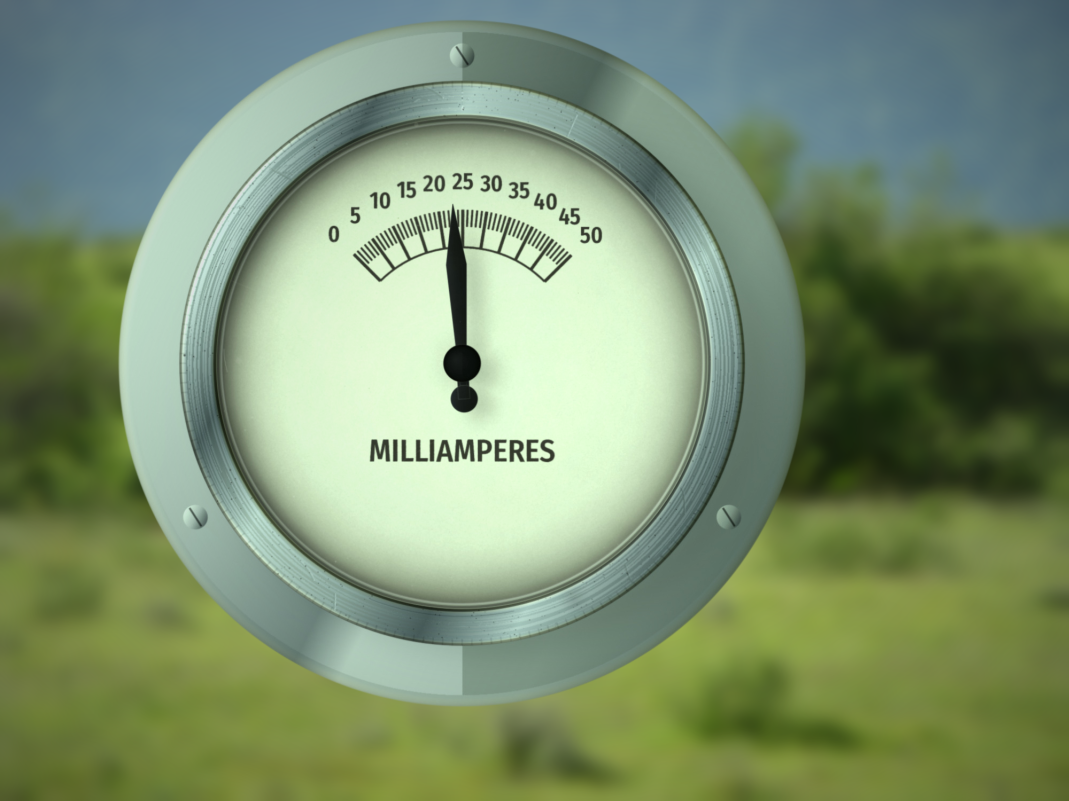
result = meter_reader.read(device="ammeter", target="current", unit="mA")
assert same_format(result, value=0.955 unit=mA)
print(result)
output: value=23 unit=mA
